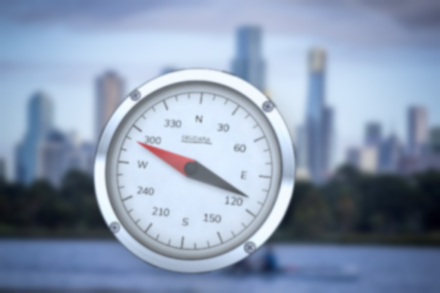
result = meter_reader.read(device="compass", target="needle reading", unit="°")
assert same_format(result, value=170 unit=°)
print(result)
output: value=290 unit=°
